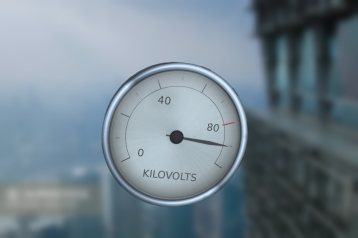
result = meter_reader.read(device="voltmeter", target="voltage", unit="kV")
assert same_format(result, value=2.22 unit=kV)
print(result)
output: value=90 unit=kV
